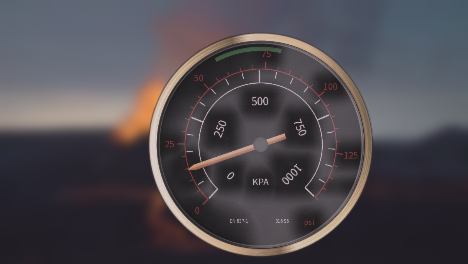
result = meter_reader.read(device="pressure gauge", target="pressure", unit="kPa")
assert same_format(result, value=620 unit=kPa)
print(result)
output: value=100 unit=kPa
